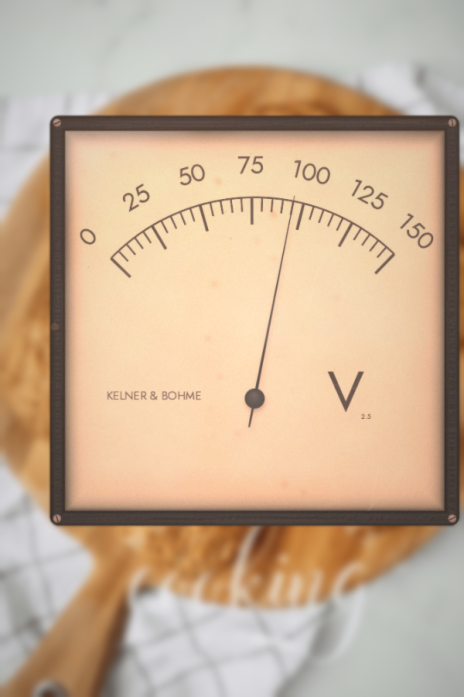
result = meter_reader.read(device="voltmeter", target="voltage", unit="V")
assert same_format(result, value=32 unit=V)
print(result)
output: value=95 unit=V
